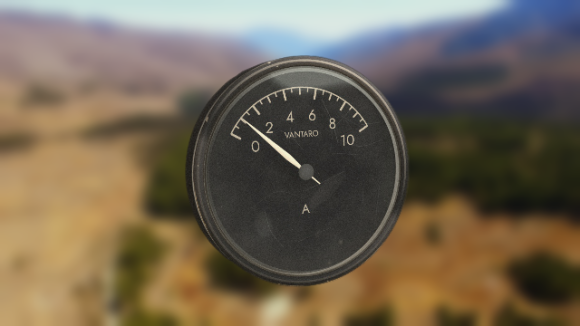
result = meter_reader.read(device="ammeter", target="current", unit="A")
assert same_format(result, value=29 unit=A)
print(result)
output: value=1 unit=A
